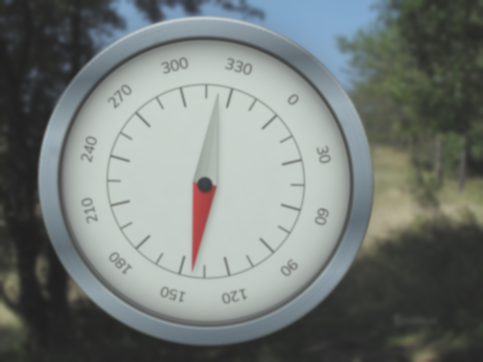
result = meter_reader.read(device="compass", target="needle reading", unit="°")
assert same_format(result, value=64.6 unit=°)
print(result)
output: value=142.5 unit=°
